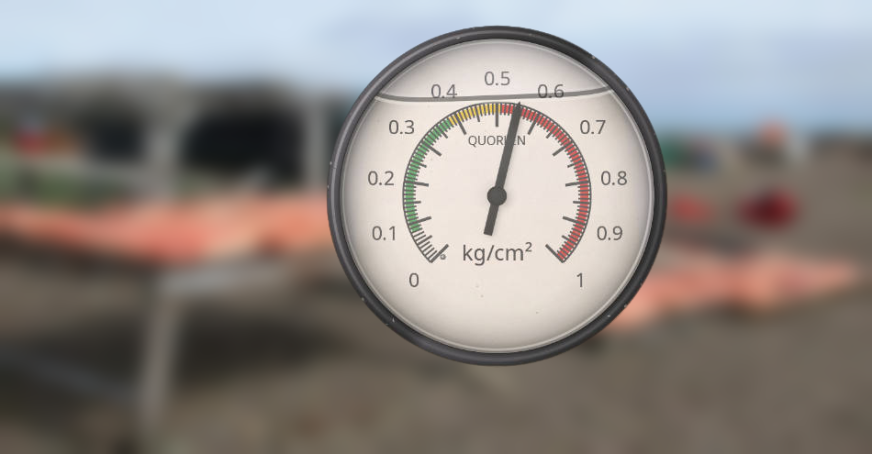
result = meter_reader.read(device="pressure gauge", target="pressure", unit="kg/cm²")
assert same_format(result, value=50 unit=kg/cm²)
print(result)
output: value=0.55 unit=kg/cm²
